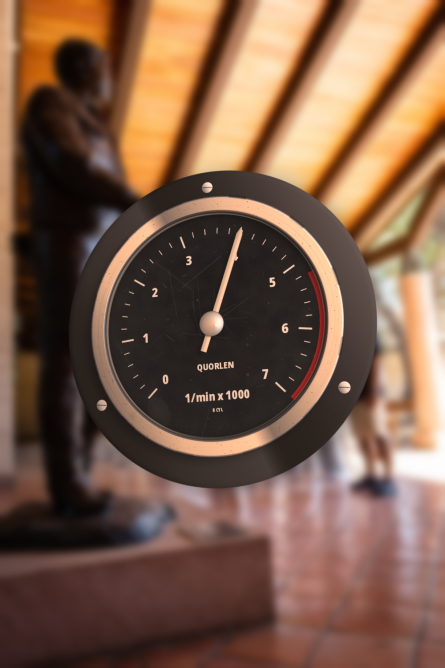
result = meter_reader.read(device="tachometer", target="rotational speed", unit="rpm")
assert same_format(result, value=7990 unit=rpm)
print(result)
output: value=4000 unit=rpm
